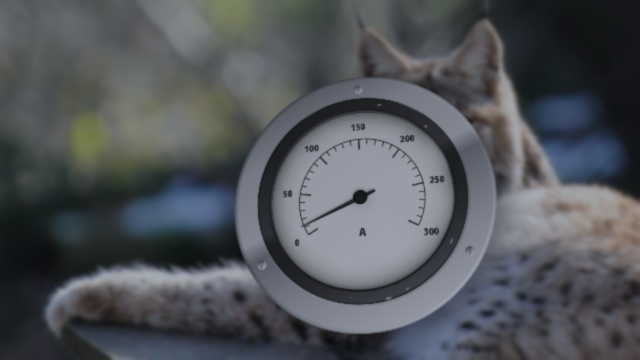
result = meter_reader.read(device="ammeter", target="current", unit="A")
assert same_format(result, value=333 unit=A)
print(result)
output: value=10 unit=A
